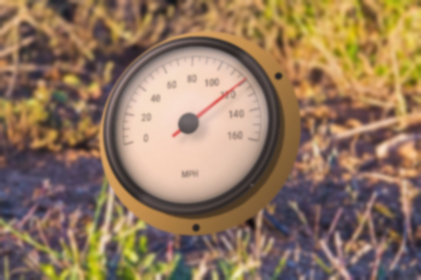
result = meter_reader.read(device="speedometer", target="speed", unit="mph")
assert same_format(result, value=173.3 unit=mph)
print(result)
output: value=120 unit=mph
